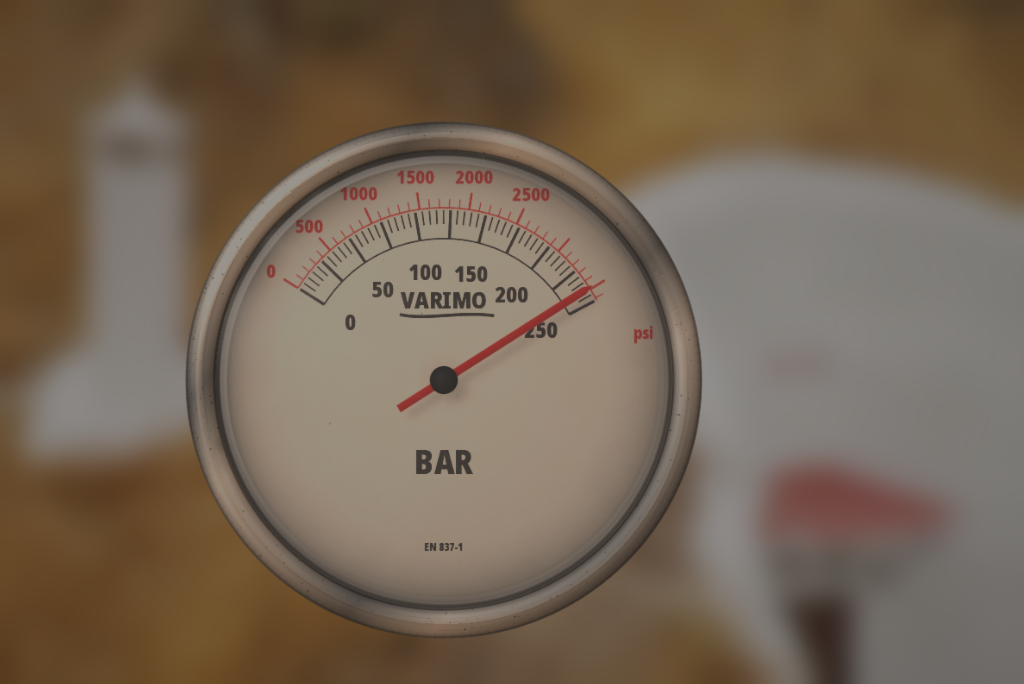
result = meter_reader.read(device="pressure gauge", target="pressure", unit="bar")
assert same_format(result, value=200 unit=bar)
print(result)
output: value=240 unit=bar
